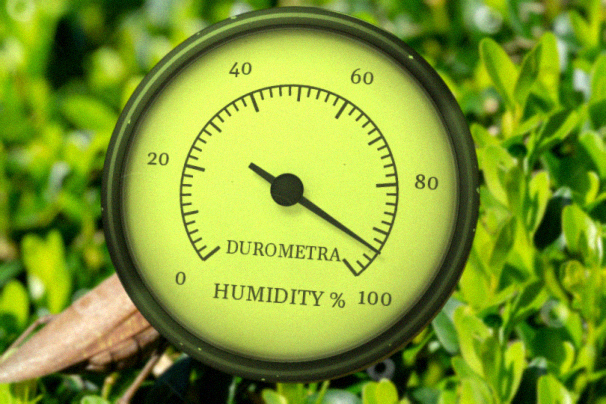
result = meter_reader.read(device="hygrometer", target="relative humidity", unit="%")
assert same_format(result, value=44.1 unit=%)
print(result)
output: value=94 unit=%
